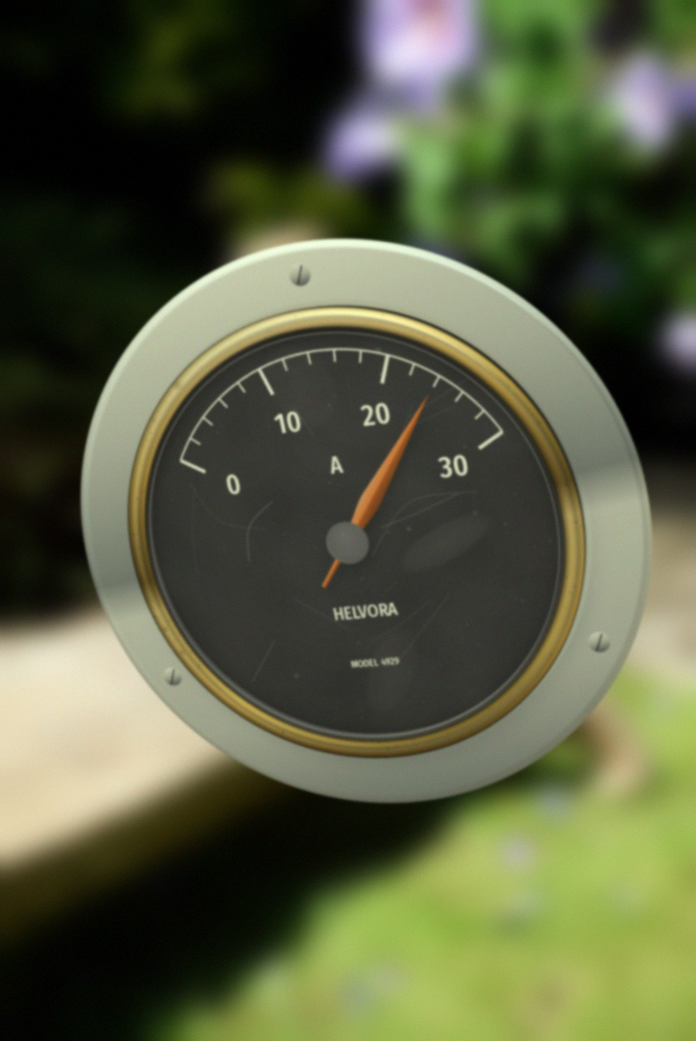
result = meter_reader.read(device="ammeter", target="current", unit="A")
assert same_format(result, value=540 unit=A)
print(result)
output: value=24 unit=A
